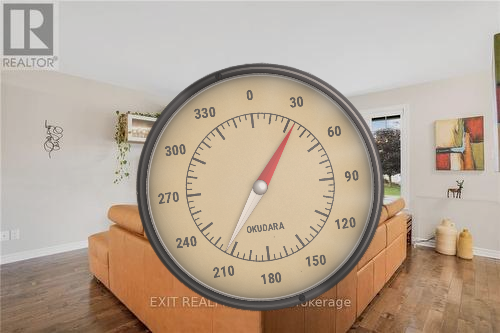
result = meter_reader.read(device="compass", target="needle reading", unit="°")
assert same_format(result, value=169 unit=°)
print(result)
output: value=35 unit=°
